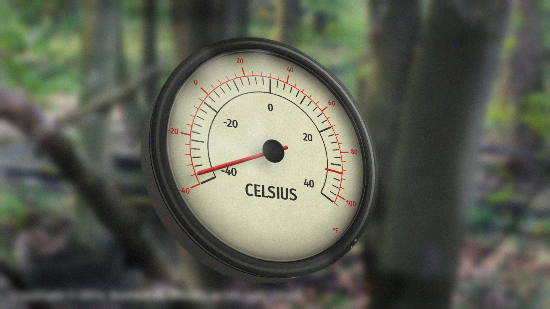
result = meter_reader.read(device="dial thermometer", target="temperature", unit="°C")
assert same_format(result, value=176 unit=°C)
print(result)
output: value=-38 unit=°C
